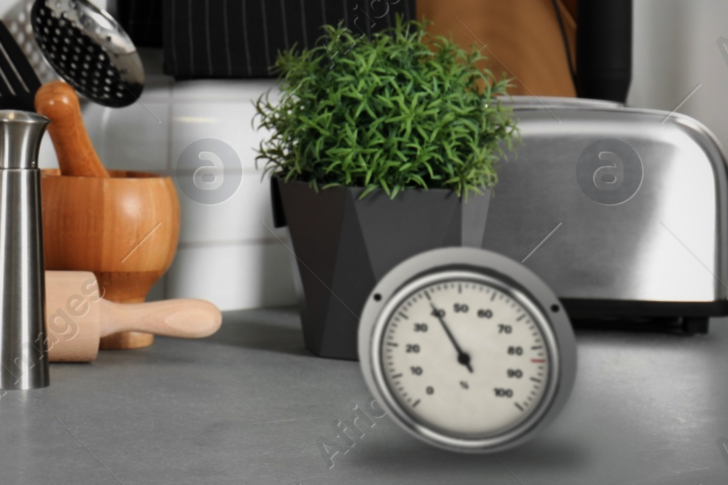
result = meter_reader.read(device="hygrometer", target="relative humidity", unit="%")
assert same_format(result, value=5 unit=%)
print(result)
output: value=40 unit=%
